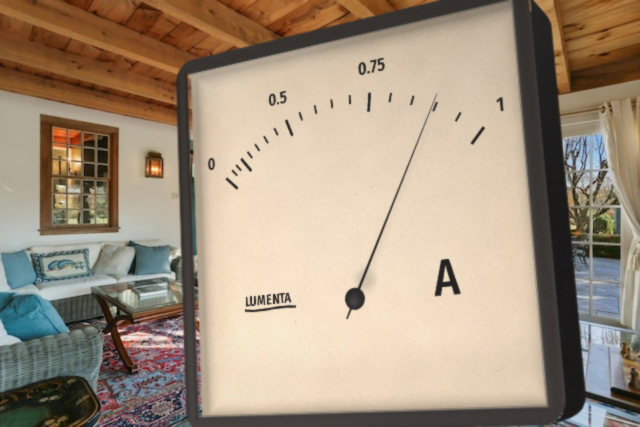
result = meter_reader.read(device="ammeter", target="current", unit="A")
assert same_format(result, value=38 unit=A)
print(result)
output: value=0.9 unit=A
